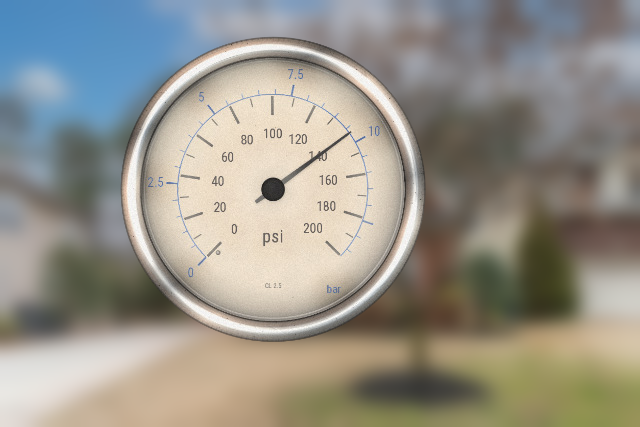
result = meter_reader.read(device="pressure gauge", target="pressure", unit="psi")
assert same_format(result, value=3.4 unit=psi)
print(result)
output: value=140 unit=psi
